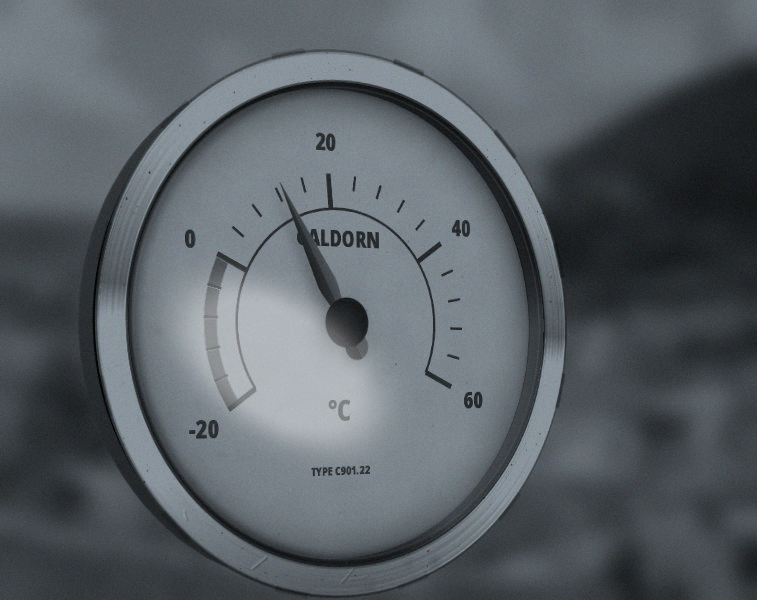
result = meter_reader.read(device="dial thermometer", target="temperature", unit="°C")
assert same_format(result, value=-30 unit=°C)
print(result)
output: value=12 unit=°C
